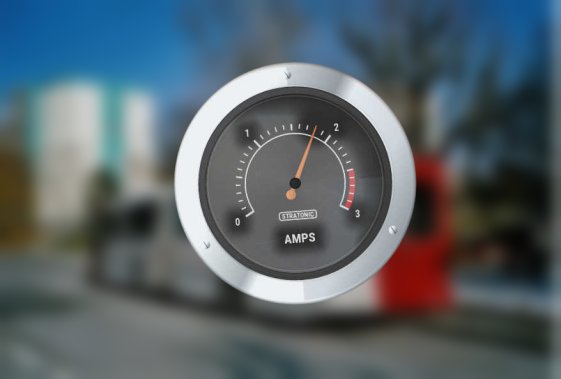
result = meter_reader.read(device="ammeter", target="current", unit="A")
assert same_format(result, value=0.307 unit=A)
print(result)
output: value=1.8 unit=A
